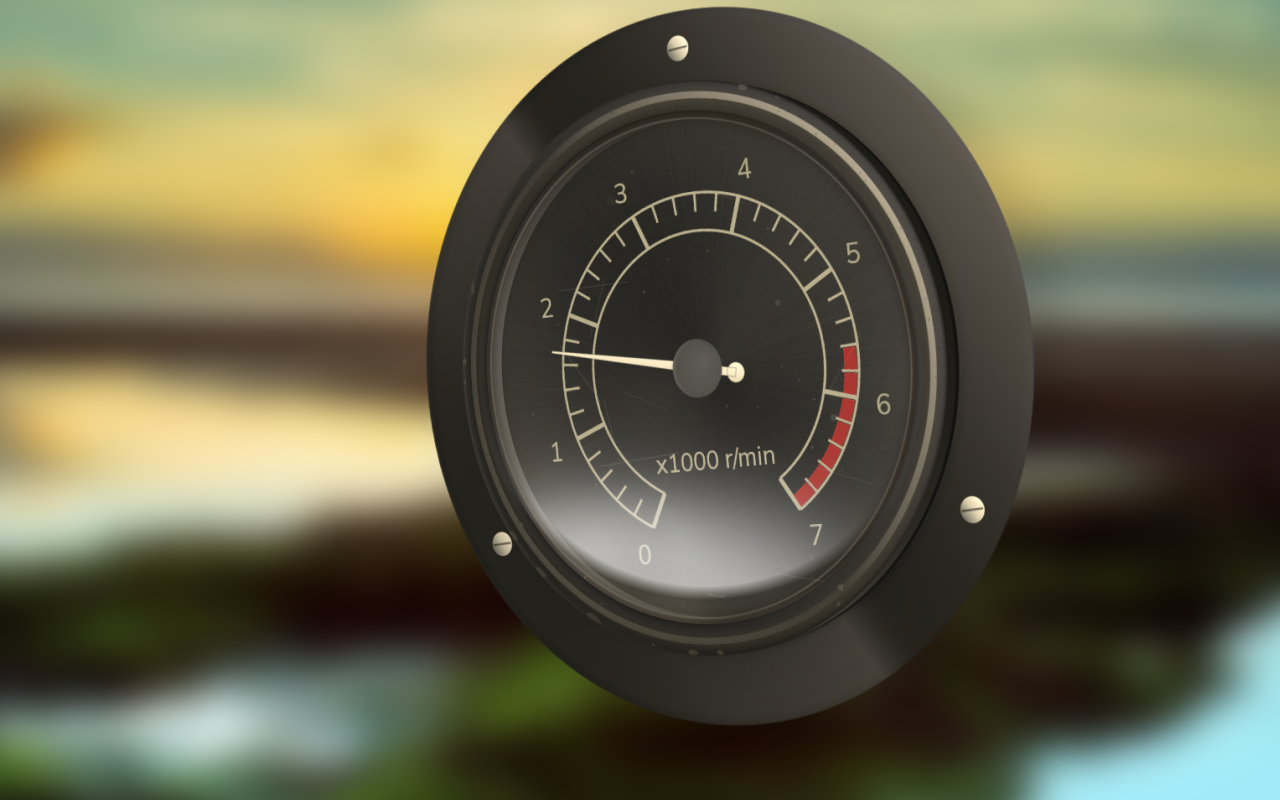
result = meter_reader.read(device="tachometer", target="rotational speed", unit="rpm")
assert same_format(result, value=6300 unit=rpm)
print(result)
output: value=1700 unit=rpm
